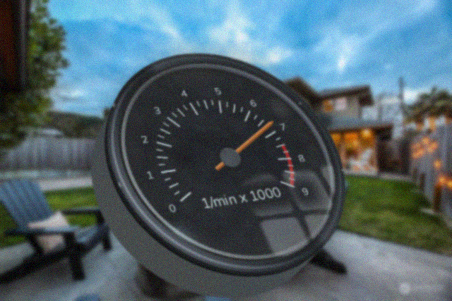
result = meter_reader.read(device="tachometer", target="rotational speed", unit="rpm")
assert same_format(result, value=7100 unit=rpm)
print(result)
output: value=6750 unit=rpm
